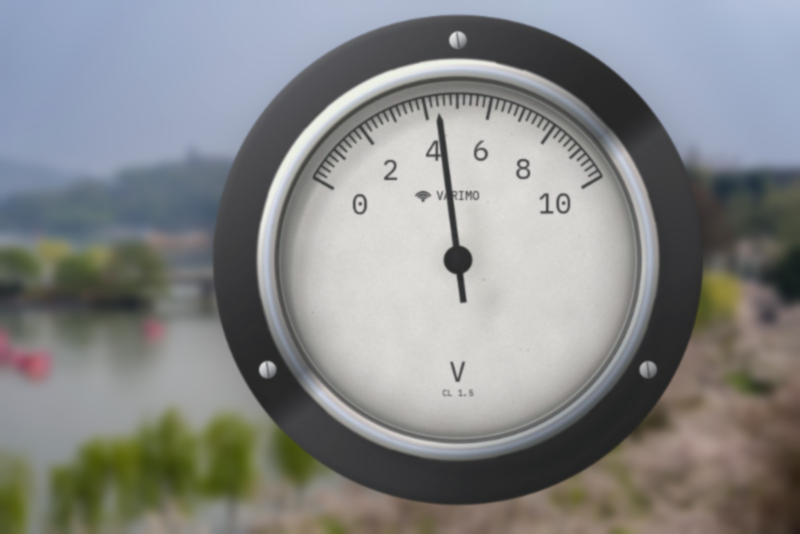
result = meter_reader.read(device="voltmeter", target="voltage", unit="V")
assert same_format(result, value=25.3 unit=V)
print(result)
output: value=4.4 unit=V
